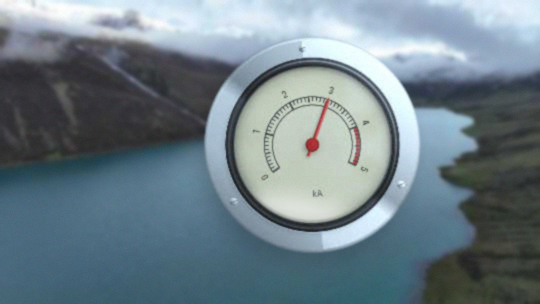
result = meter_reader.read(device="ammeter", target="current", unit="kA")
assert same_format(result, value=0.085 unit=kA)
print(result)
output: value=3 unit=kA
